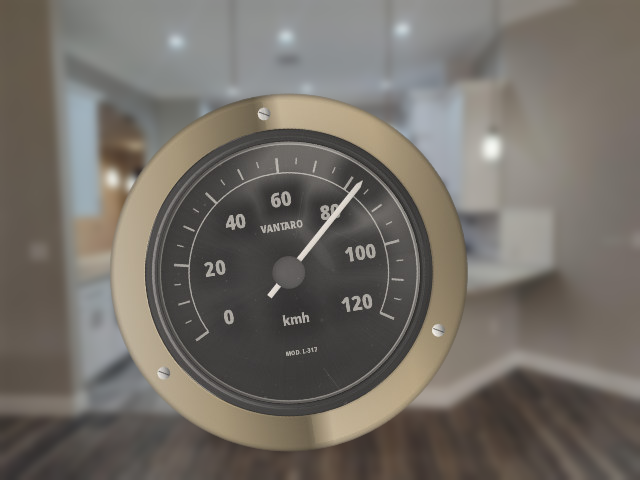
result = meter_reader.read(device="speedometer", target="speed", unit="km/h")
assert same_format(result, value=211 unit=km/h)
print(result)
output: value=82.5 unit=km/h
